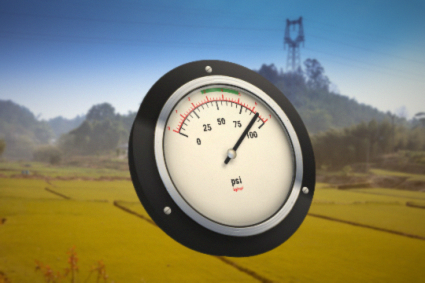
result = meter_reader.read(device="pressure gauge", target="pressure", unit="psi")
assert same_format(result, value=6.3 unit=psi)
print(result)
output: value=90 unit=psi
